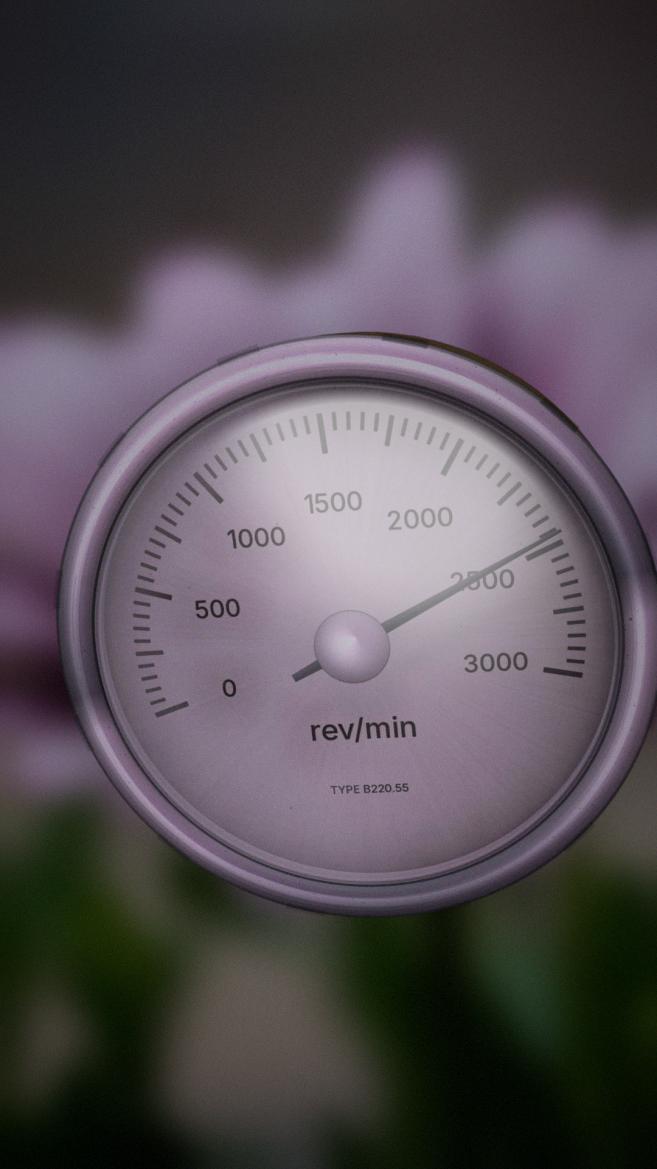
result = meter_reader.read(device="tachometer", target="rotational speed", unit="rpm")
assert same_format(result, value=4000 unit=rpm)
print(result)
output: value=2450 unit=rpm
